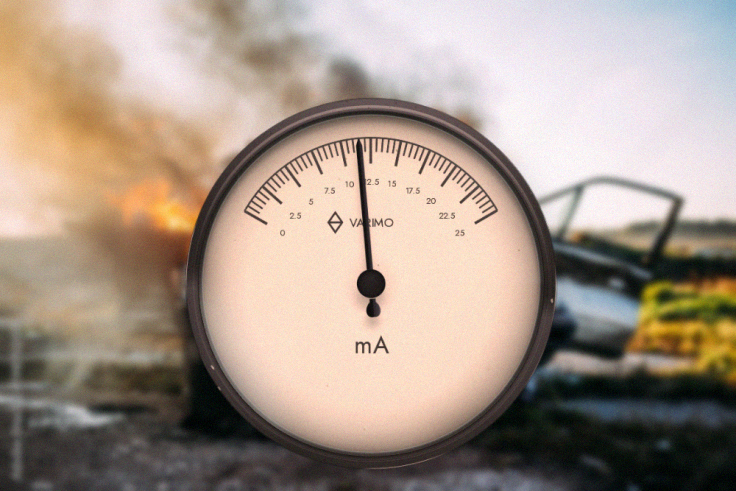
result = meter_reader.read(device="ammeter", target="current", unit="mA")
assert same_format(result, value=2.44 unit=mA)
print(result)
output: value=11.5 unit=mA
